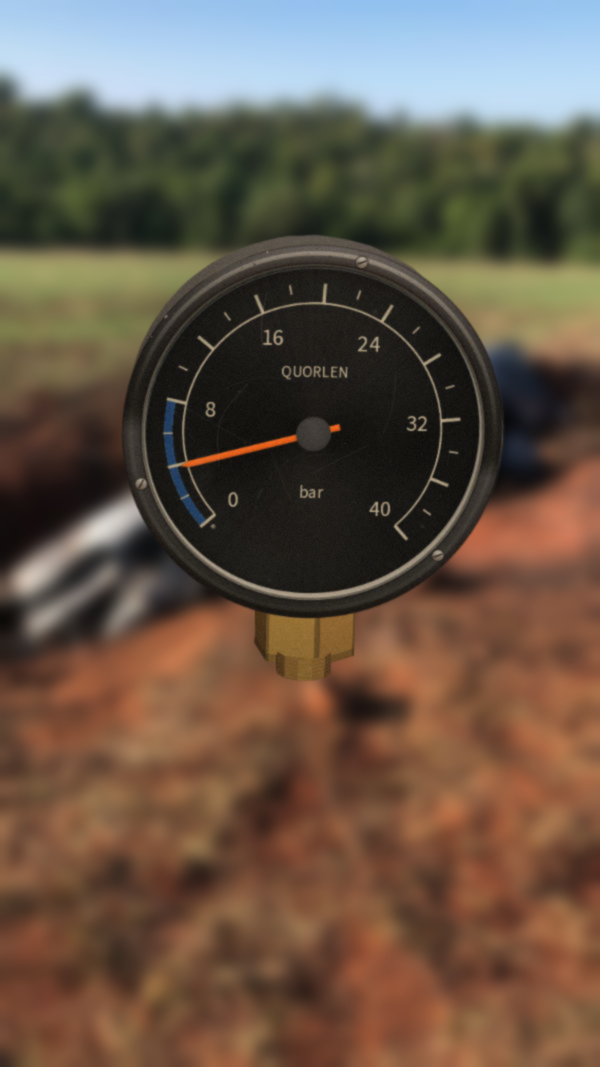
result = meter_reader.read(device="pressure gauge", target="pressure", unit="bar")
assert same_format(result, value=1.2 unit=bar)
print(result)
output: value=4 unit=bar
